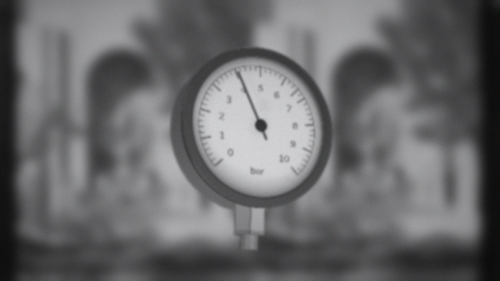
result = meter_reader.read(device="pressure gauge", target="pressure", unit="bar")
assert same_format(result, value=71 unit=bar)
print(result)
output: value=4 unit=bar
